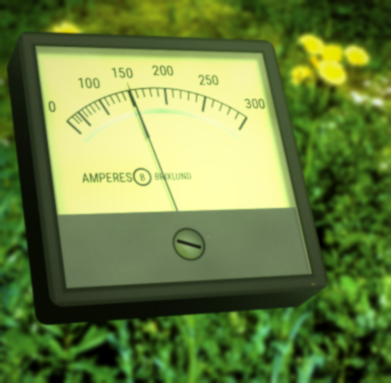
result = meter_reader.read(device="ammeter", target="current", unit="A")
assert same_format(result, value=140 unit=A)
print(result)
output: value=150 unit=A
